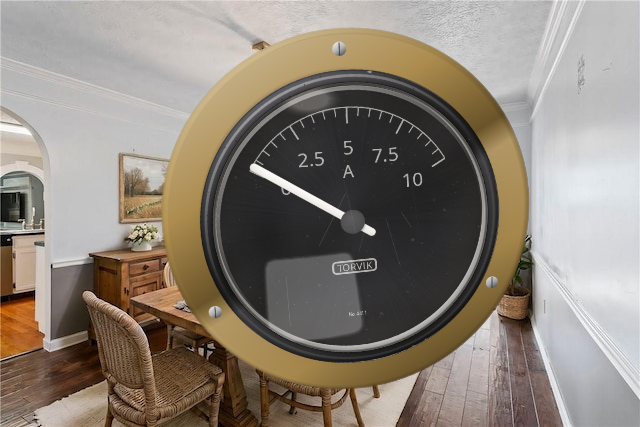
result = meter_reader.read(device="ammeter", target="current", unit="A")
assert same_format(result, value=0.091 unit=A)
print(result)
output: value=0.25 unit=A
